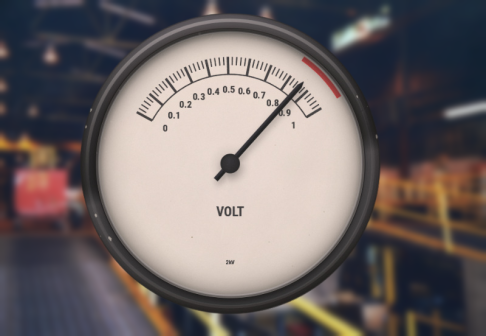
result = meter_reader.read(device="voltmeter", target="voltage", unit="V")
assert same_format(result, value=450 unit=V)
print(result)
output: value=0.86 unit=V
